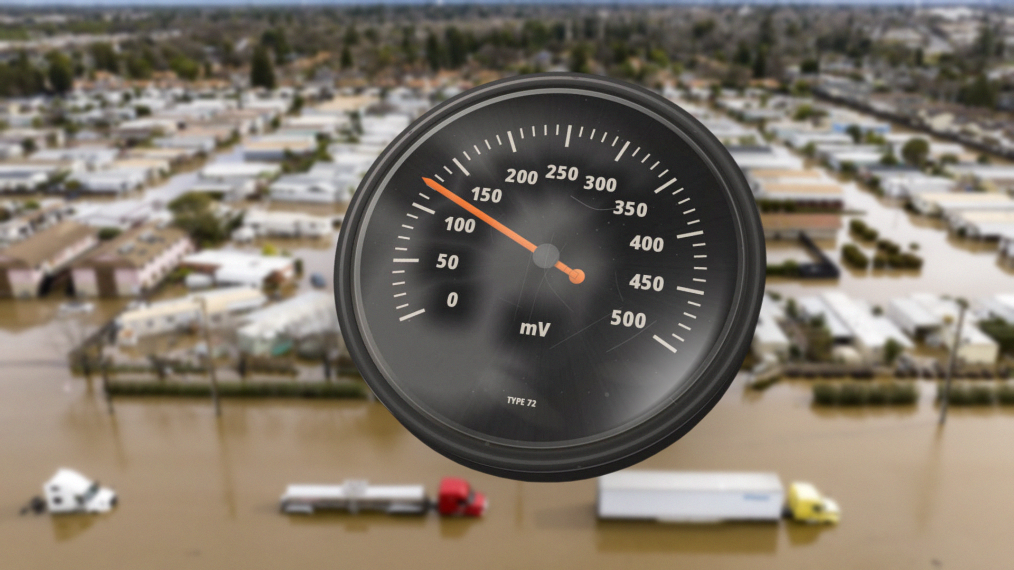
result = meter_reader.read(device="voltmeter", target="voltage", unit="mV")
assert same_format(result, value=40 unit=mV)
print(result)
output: value=120 unit=mV
